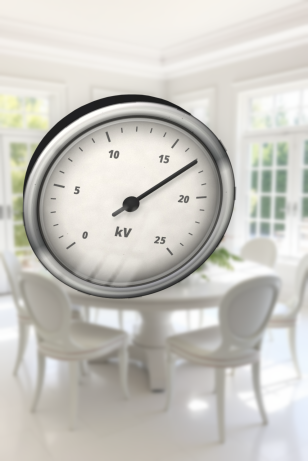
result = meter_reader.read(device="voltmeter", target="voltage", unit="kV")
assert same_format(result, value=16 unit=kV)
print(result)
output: value=17 unit=kV
